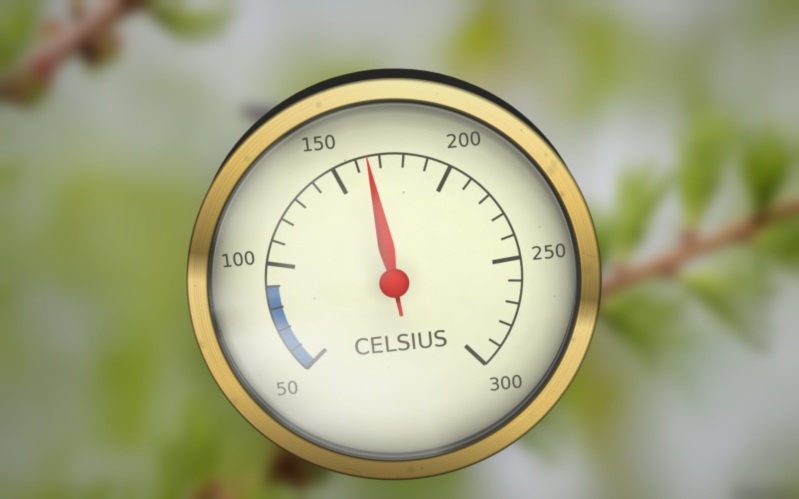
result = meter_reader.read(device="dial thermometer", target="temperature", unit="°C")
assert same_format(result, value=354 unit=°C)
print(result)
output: value=165 unit=°C
